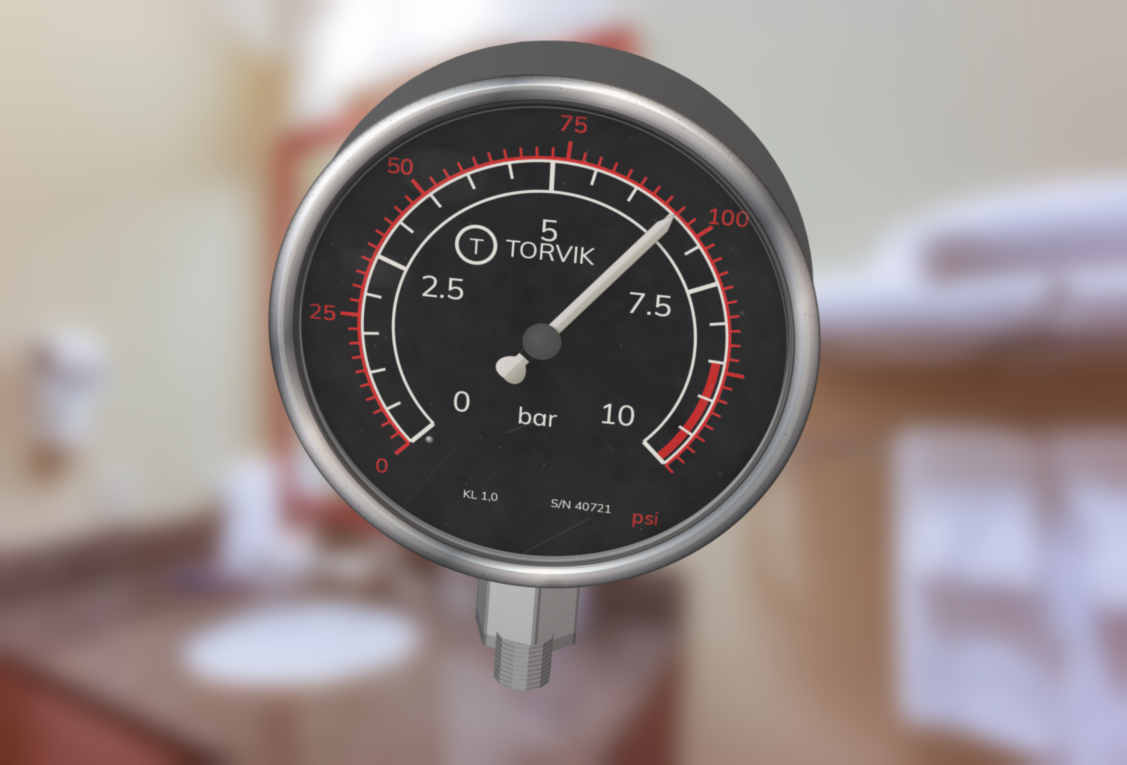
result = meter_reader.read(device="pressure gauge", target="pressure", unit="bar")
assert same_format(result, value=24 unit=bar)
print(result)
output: value=6.5 unit=bar
